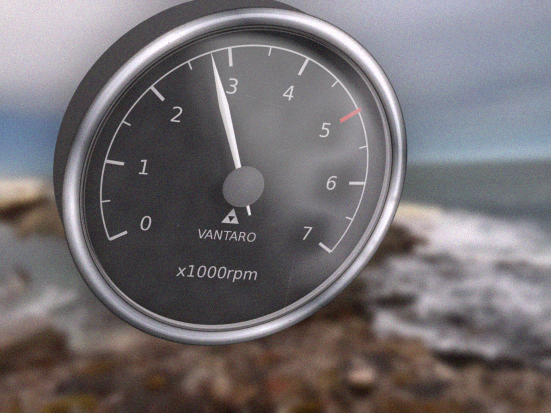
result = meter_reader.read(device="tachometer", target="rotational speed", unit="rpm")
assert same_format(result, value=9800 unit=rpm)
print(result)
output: value=2750 unit=rpm
